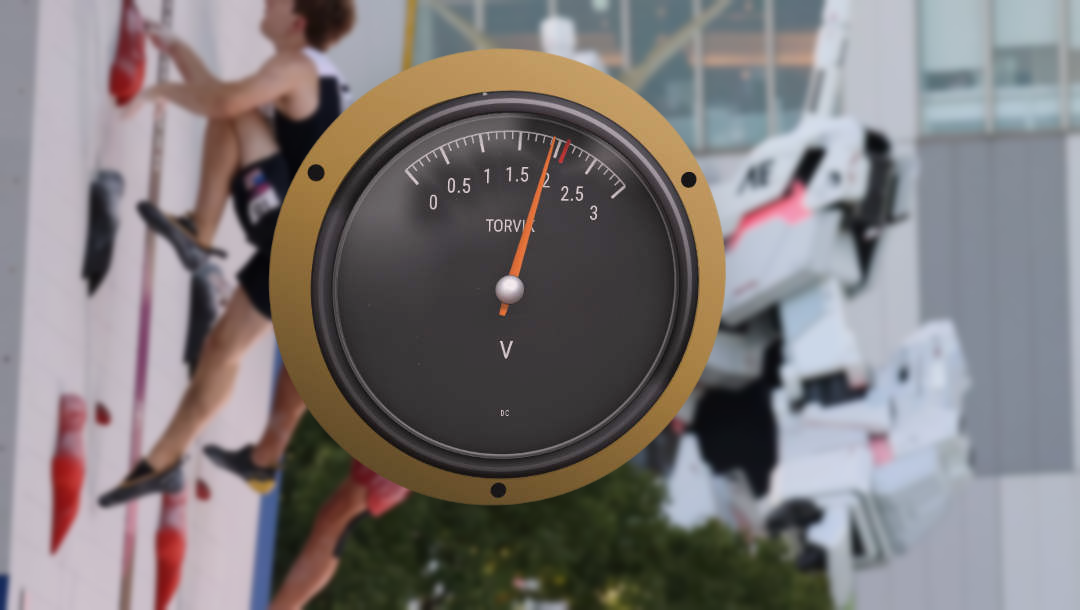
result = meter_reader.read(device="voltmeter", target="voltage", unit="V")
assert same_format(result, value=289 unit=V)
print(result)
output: value=1.9 unit=V
